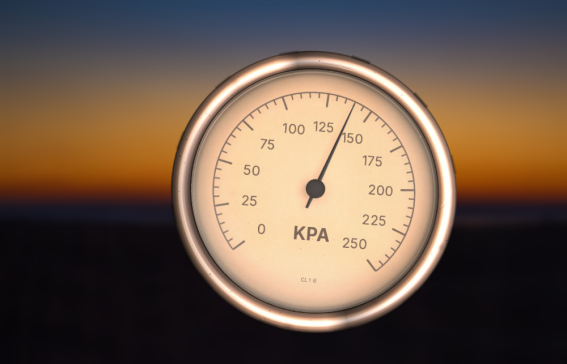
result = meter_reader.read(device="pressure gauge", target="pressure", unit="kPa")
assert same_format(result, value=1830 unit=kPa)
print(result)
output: value=140 unit=kPa
